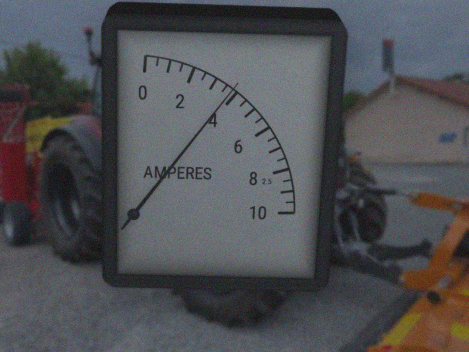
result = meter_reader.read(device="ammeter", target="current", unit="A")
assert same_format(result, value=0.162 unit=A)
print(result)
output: value=3.75 unit=A
